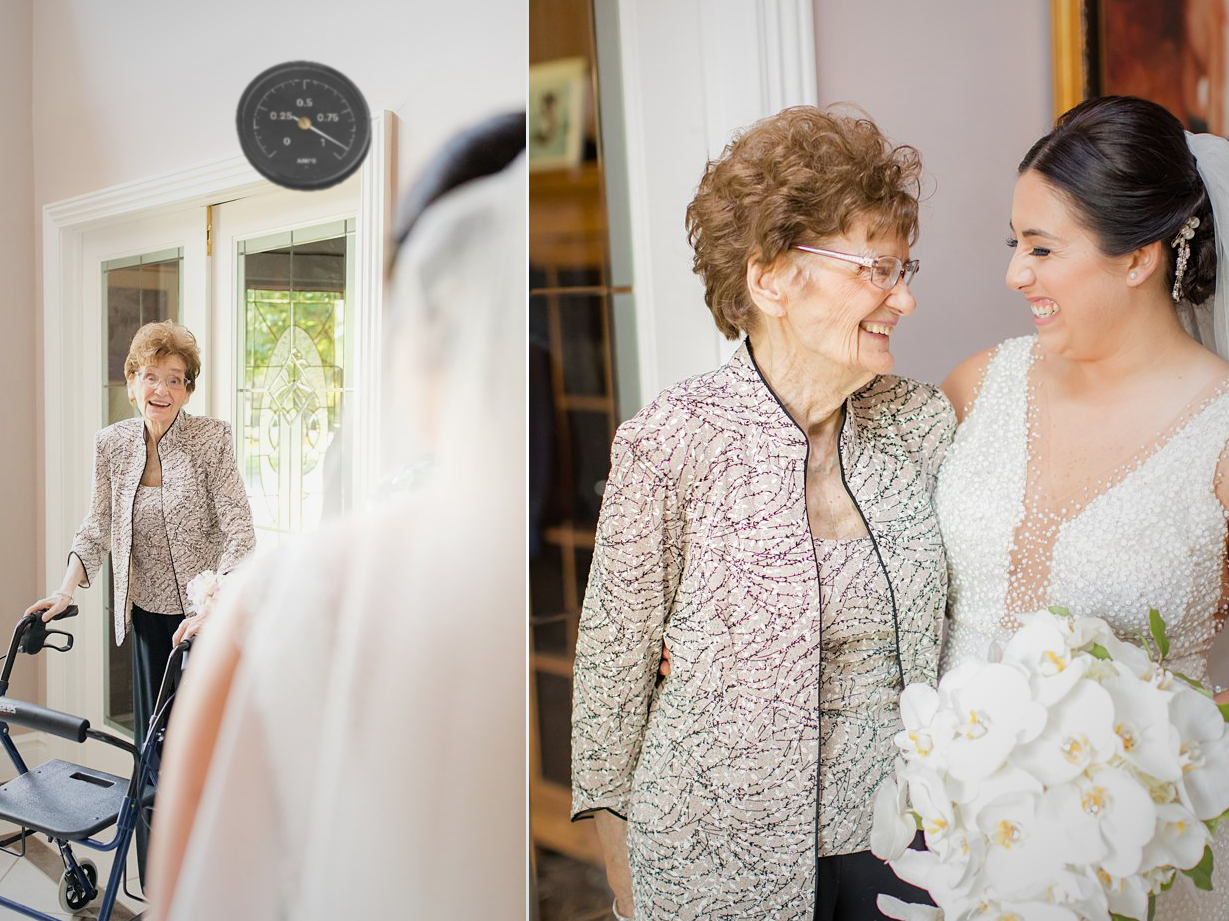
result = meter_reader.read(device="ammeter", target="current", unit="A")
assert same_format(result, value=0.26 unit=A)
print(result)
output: value=0.95 unit=A
